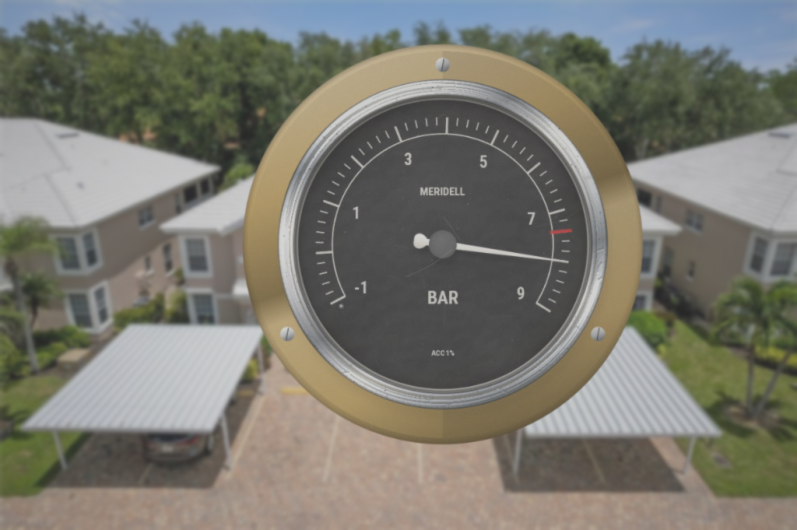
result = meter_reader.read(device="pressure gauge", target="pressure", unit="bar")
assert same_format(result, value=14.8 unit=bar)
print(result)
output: value=8 unit=bar
